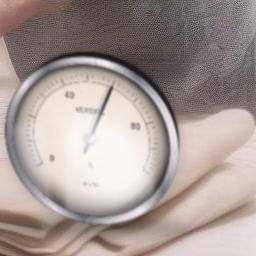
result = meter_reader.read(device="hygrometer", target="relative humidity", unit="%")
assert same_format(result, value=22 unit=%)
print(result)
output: value=60 unit=%
